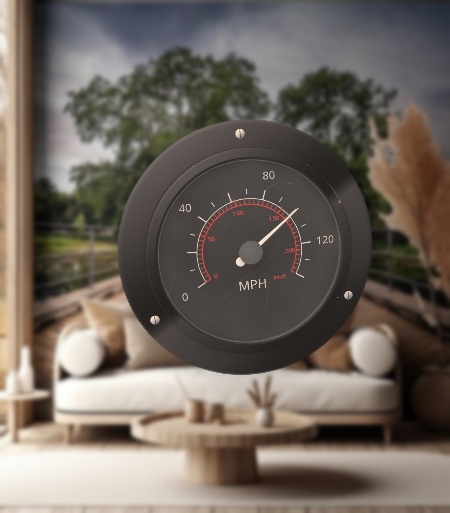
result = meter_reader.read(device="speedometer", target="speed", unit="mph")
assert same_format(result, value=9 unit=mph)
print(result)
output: value=100 unit=mph
